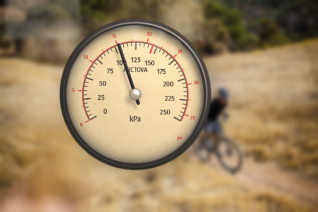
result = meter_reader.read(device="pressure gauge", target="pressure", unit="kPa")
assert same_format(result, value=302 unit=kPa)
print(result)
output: value=105 unit=kPa
